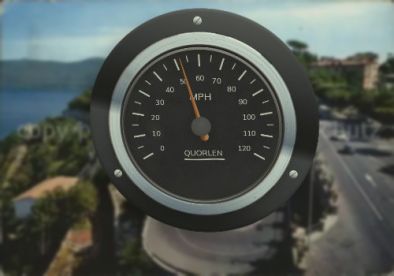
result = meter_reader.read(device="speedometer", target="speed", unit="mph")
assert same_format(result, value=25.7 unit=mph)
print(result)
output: value=52.5 unit=mph
